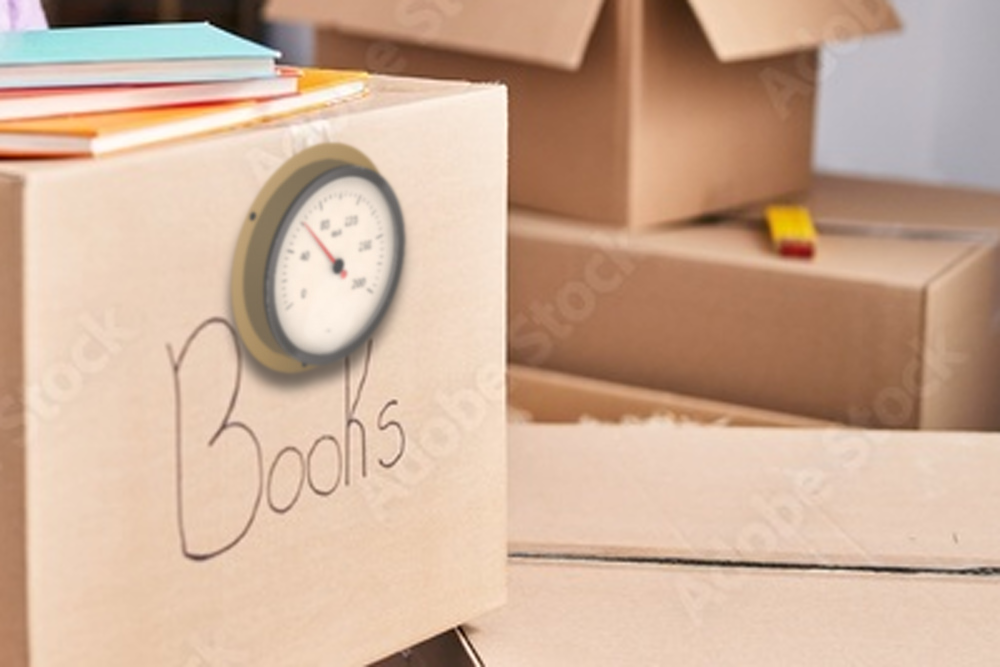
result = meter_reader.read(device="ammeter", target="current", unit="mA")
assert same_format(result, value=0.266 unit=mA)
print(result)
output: value=60 unit=mA
